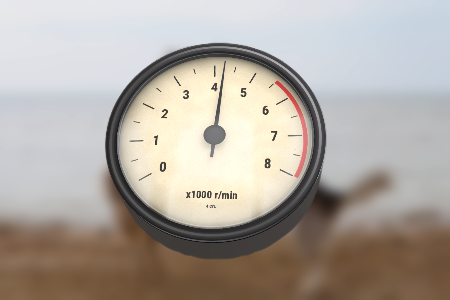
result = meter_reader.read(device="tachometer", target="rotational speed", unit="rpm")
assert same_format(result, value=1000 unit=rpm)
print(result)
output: value=4250 unit=rpm
